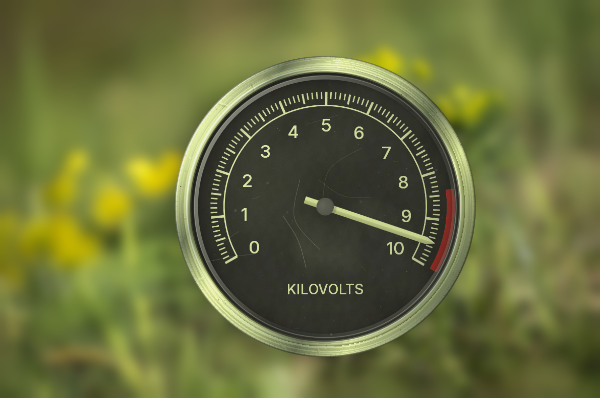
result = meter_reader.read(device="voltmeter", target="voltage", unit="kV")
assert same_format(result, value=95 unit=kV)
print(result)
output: value=9.5 unit=kV
